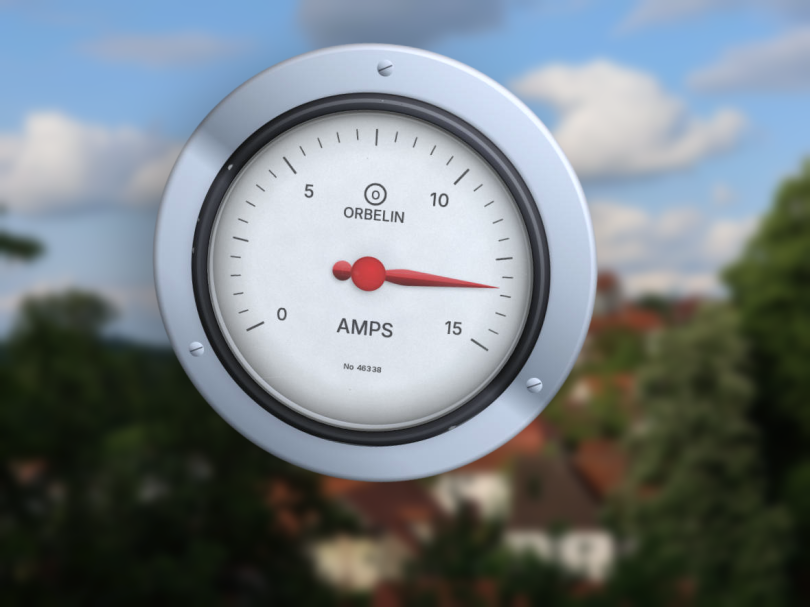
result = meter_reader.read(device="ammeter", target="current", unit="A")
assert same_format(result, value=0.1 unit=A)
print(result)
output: value=13.25 unit=A
